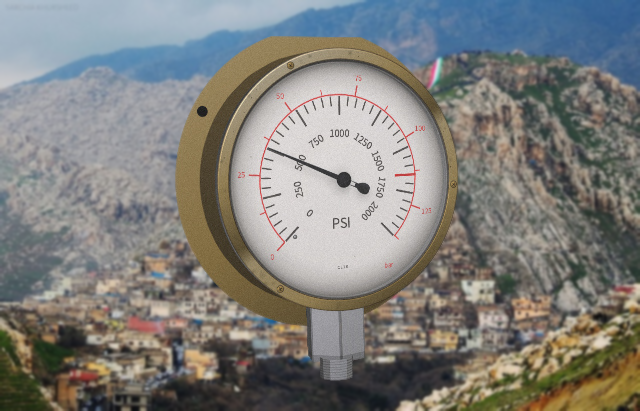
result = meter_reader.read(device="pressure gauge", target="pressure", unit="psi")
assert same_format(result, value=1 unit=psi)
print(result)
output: value=500 unit=psi
